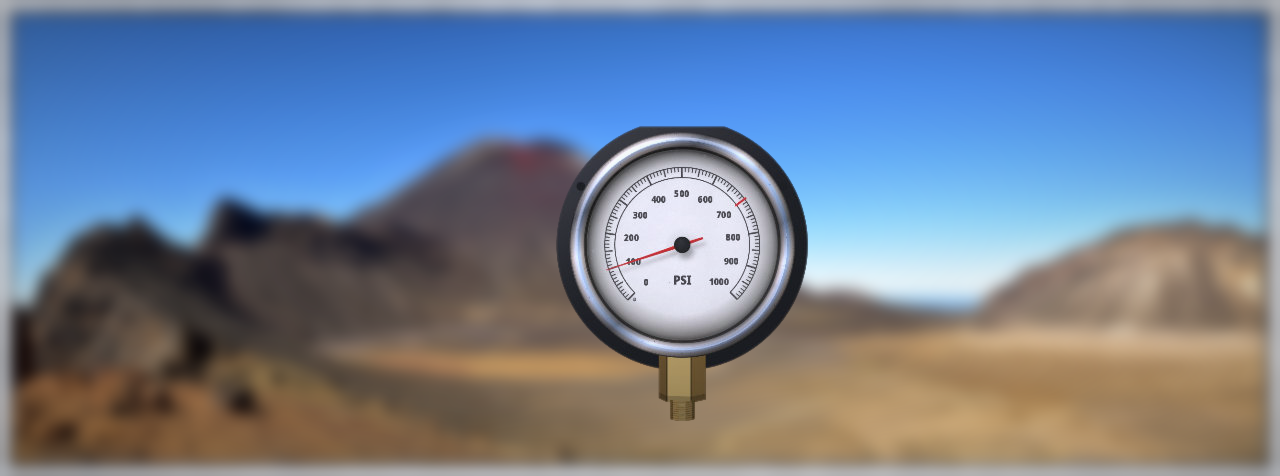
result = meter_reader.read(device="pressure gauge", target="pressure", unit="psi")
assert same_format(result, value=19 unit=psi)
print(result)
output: value=100 unit=psi
